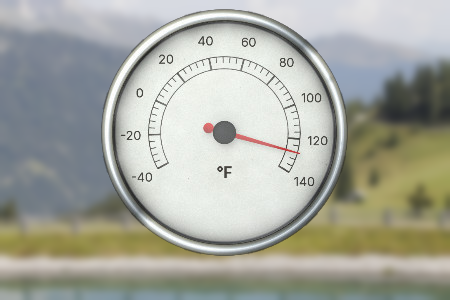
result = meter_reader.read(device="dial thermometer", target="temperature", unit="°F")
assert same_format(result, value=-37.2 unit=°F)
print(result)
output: value=128 unit=°F
